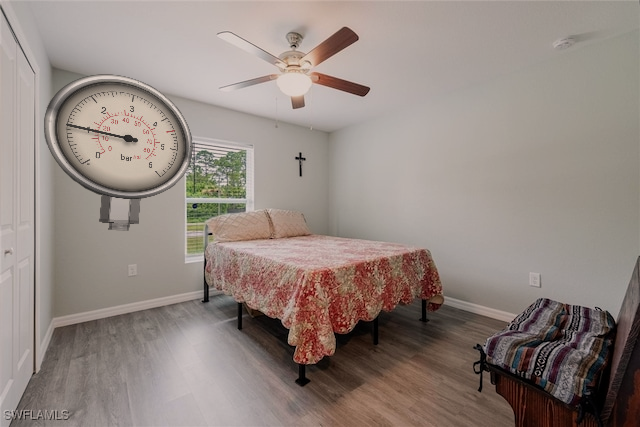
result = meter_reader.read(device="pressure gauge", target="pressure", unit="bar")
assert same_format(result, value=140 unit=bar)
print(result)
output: value=1 unit=bar
